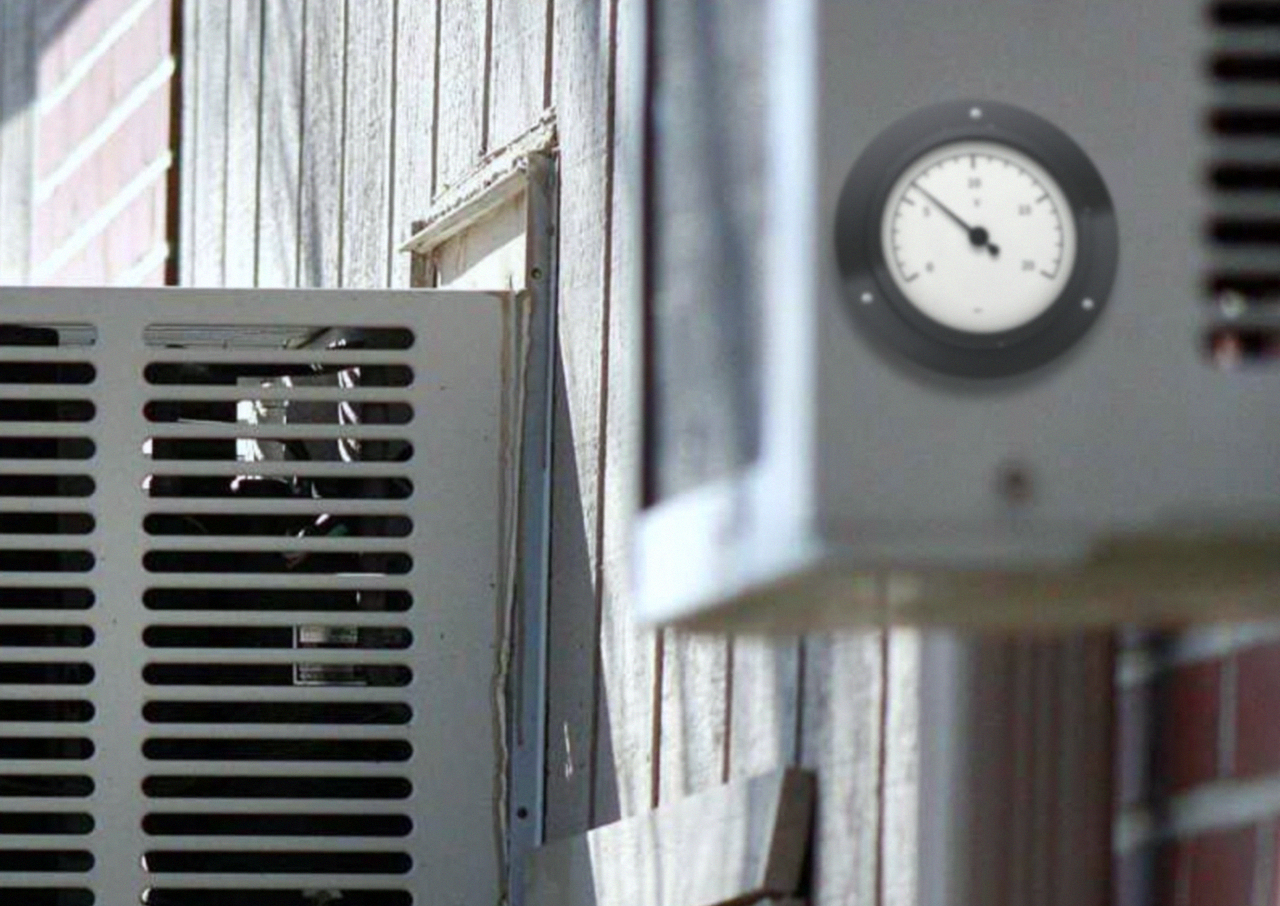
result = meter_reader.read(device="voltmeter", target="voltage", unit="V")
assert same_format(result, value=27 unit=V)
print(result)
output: value=6 unit=V
